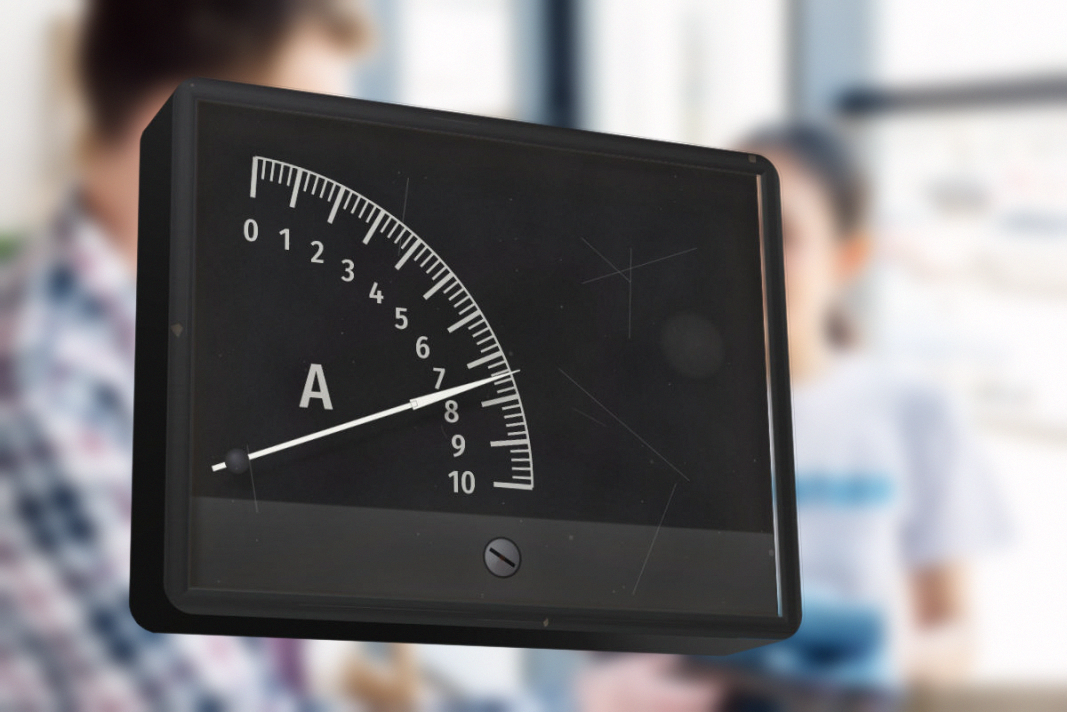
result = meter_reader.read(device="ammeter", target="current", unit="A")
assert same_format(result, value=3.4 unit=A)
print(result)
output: value=7.5 unit=A
